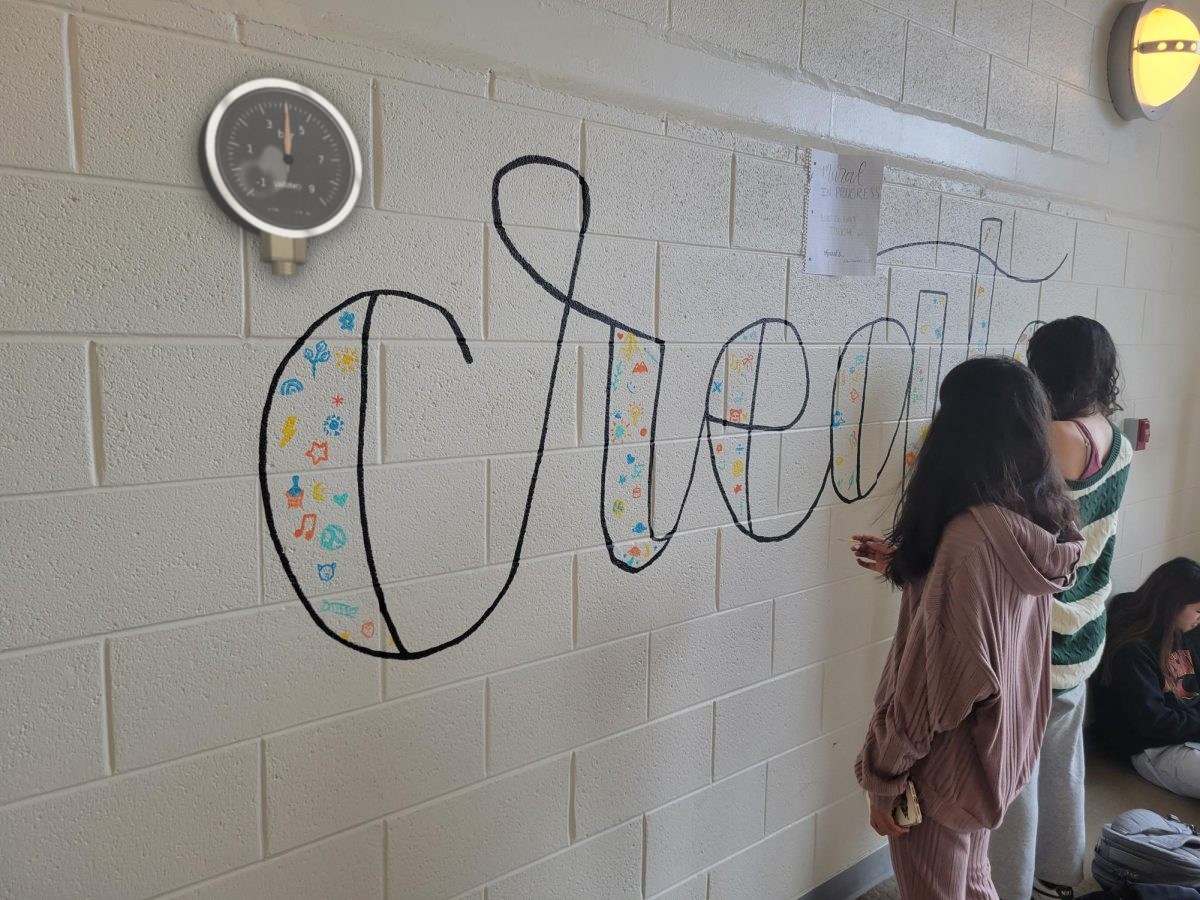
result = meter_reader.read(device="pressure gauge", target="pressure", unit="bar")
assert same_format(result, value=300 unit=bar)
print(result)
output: value=4 unit=bar
